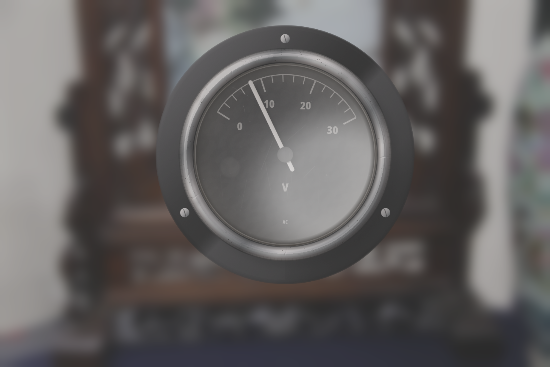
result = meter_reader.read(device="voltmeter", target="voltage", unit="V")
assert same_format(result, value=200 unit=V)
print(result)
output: value=8 unit=V
